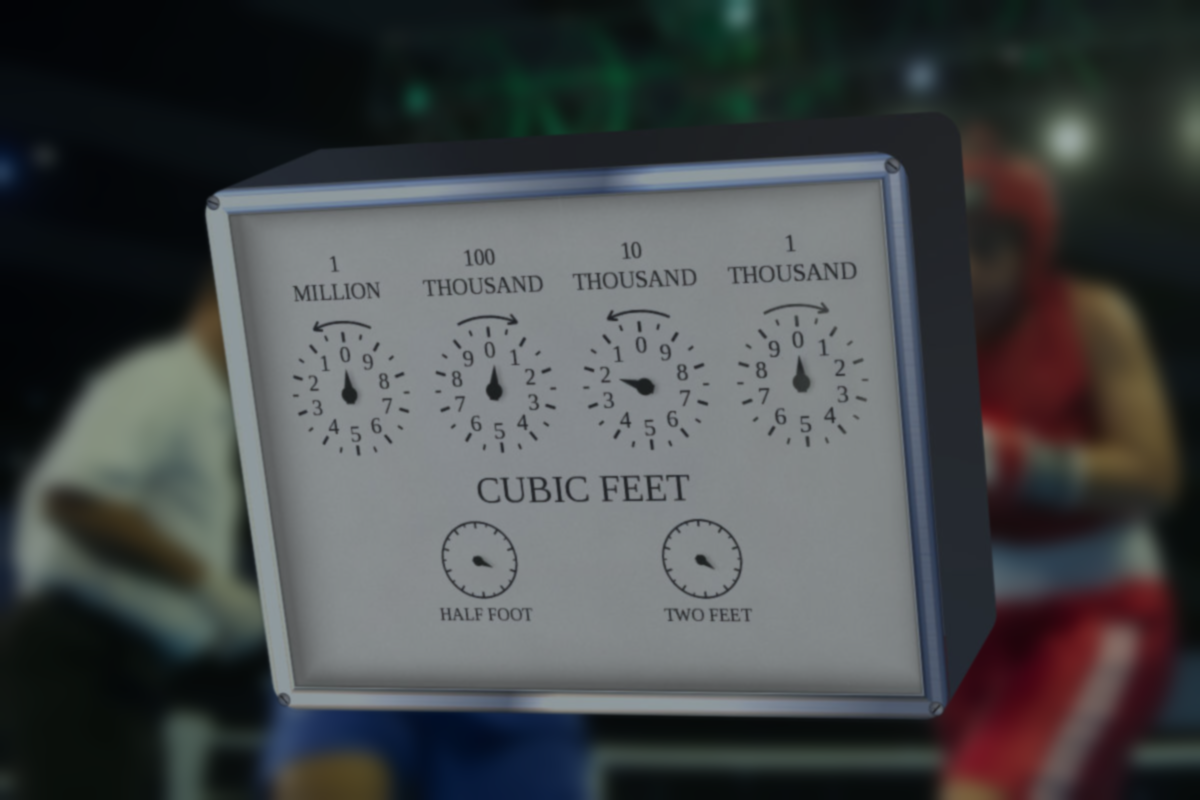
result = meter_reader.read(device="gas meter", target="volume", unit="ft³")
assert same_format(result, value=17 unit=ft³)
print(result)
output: value=2000 unit=ft³
